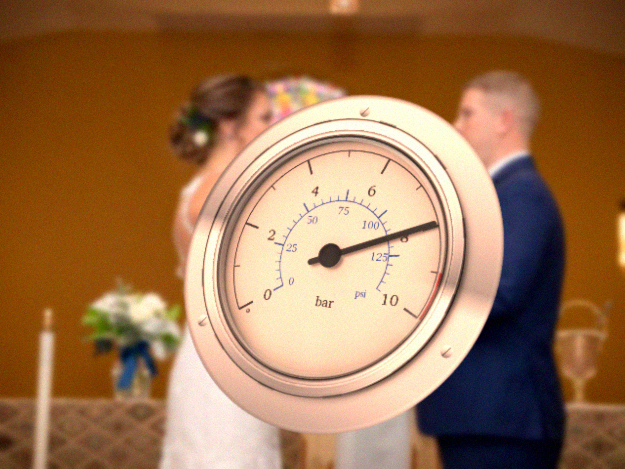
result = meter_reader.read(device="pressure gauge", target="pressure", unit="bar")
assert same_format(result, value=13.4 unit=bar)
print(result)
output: value=8 unit=bar
